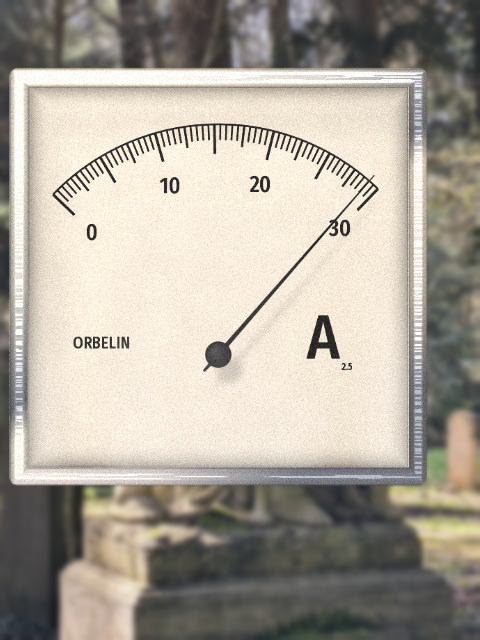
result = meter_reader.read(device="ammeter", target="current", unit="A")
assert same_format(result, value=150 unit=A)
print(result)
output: value=29 unit=A
